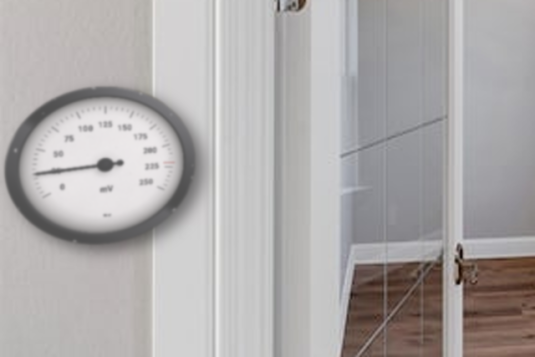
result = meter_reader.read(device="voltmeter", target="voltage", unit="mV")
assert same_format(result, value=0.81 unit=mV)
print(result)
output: value=25 unit=mV
